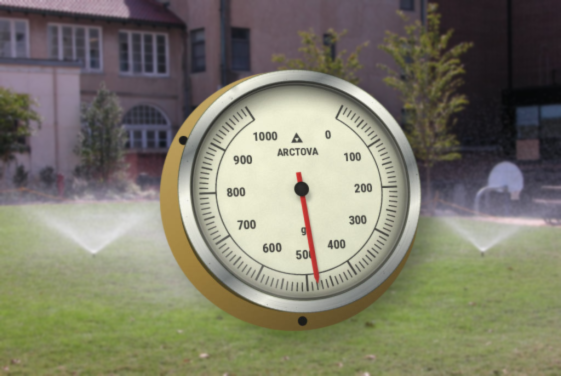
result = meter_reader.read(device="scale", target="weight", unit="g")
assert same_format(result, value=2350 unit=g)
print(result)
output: value=480 unit=g
